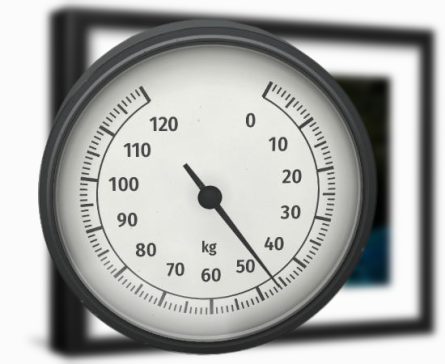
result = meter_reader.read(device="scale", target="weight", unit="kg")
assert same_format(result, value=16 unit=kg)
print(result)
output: value=46 unit=kg
